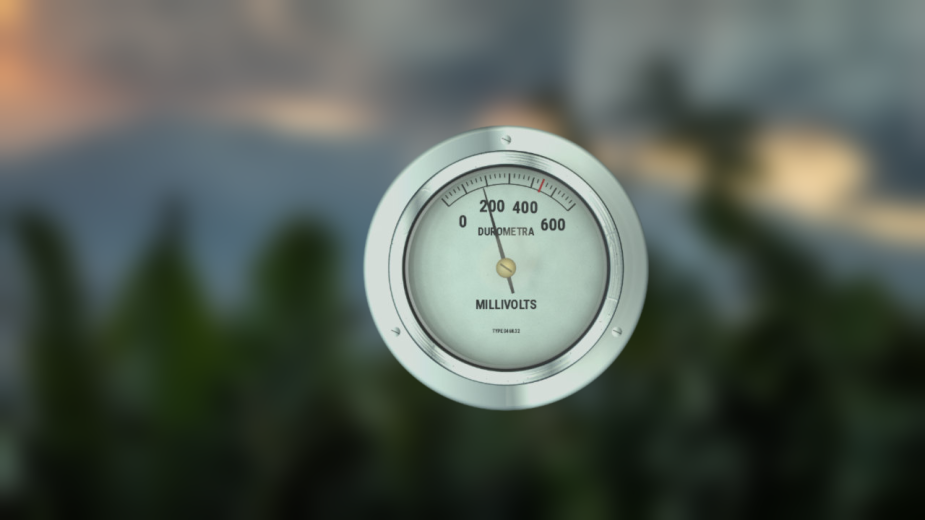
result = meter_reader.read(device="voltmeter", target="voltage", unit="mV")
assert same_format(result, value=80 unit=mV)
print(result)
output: value=180 unit=mV
